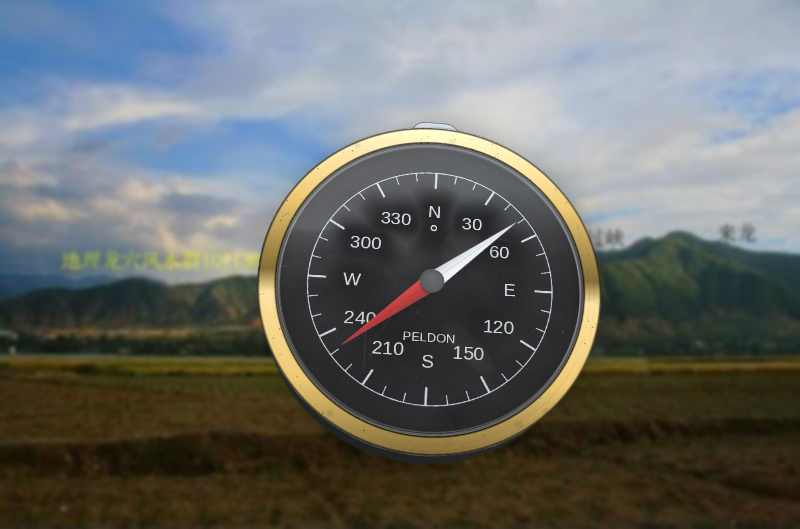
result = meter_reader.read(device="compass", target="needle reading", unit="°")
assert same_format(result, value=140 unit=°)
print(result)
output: value=230 unit=°
